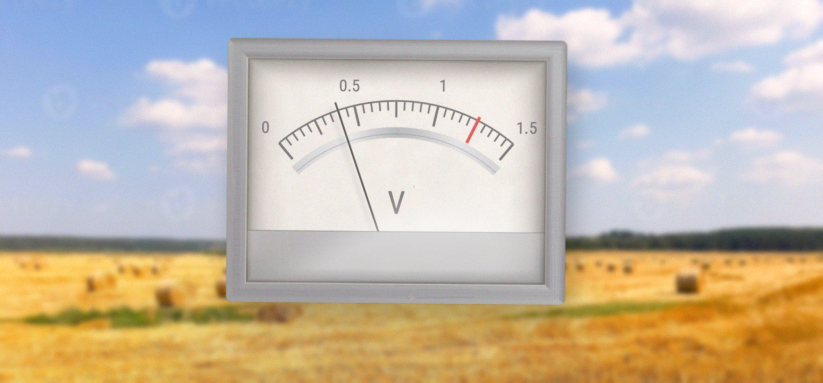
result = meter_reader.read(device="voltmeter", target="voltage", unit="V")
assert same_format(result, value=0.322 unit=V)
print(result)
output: value=0.4 unit=V
